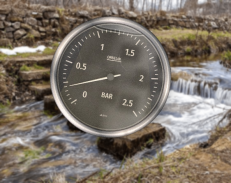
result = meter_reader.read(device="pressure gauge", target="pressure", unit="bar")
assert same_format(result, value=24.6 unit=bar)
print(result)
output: value=0.2 unit=bar
